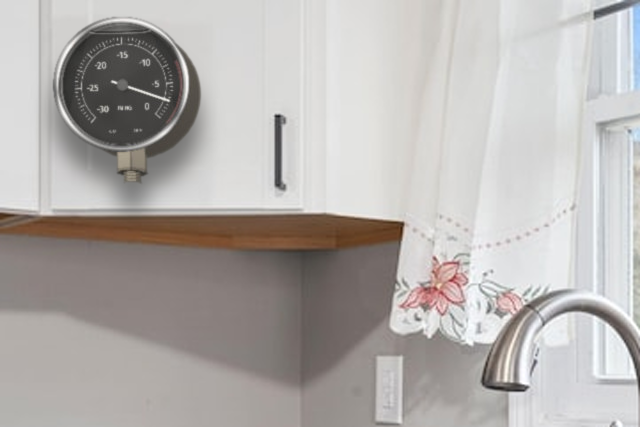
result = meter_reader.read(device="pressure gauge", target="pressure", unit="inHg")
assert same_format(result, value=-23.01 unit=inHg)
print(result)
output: value=-2.5 unit=inHg
